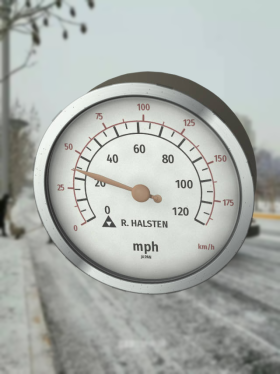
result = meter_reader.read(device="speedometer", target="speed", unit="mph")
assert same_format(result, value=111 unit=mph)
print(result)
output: value=25 unit=mph
